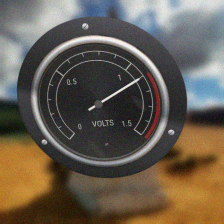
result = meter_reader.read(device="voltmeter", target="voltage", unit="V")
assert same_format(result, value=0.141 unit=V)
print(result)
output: value=1.1 unit=V
